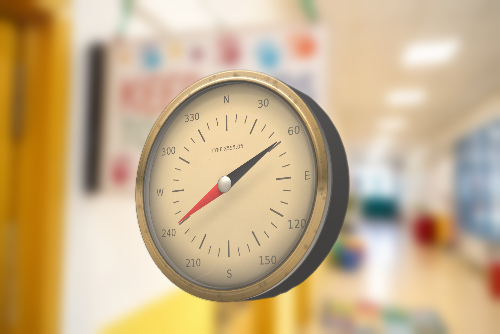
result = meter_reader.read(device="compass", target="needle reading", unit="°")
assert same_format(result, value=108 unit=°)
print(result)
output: value=240 unit=°
